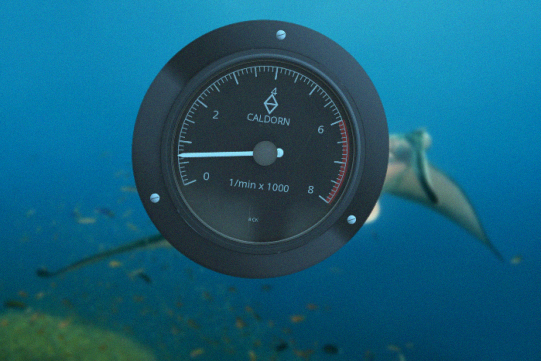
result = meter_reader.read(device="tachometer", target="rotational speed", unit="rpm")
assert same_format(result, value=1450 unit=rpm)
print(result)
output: value=700 unit=rpm
